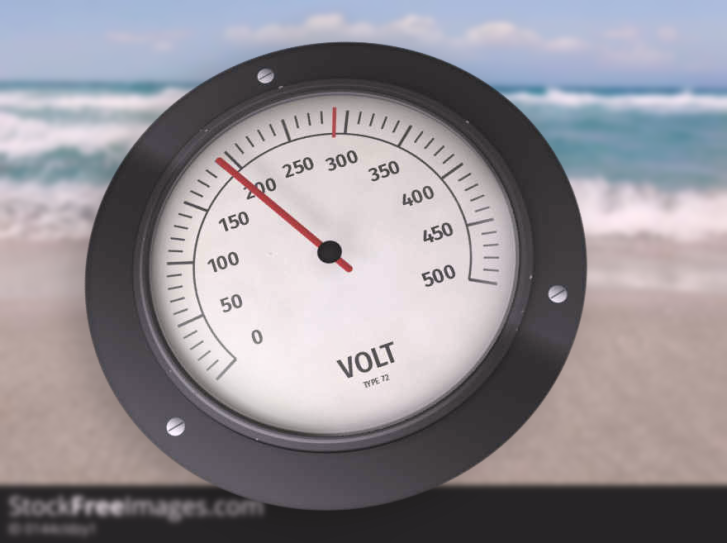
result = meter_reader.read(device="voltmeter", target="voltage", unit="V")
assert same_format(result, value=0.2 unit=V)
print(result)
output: value=190 unit=V
